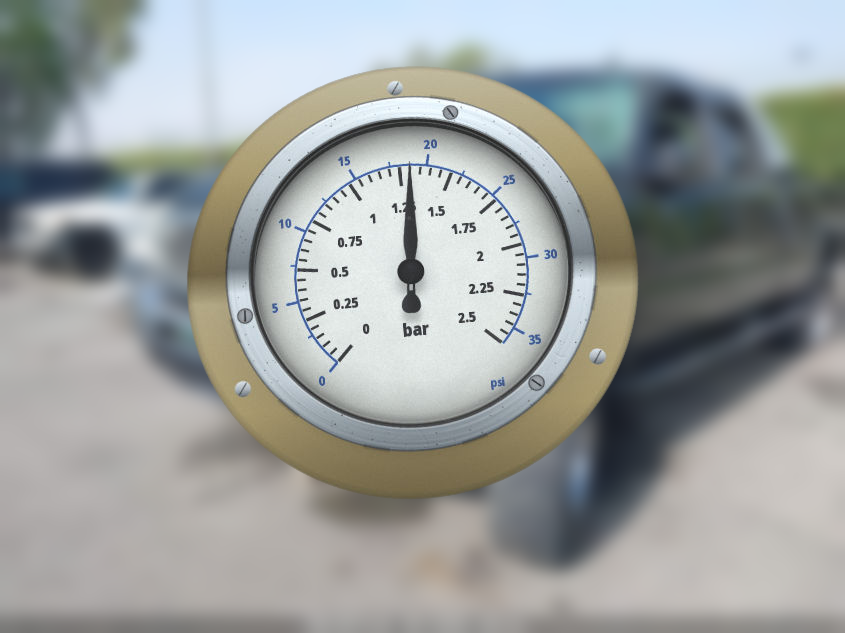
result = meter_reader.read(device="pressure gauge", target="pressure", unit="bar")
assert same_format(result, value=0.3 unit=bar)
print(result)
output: value=1.3 unit=bar
